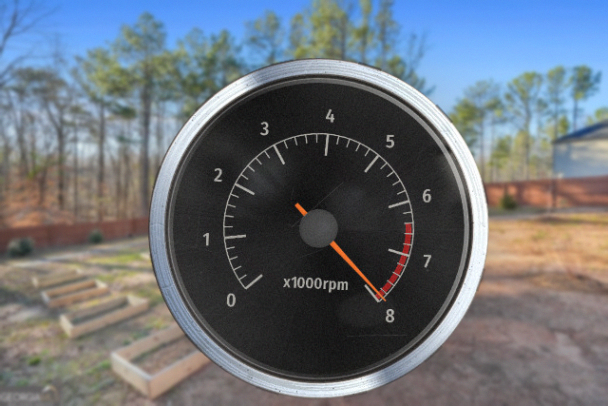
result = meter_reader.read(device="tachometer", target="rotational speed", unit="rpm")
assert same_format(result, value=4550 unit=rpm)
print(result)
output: value=7900 unit=rpm
